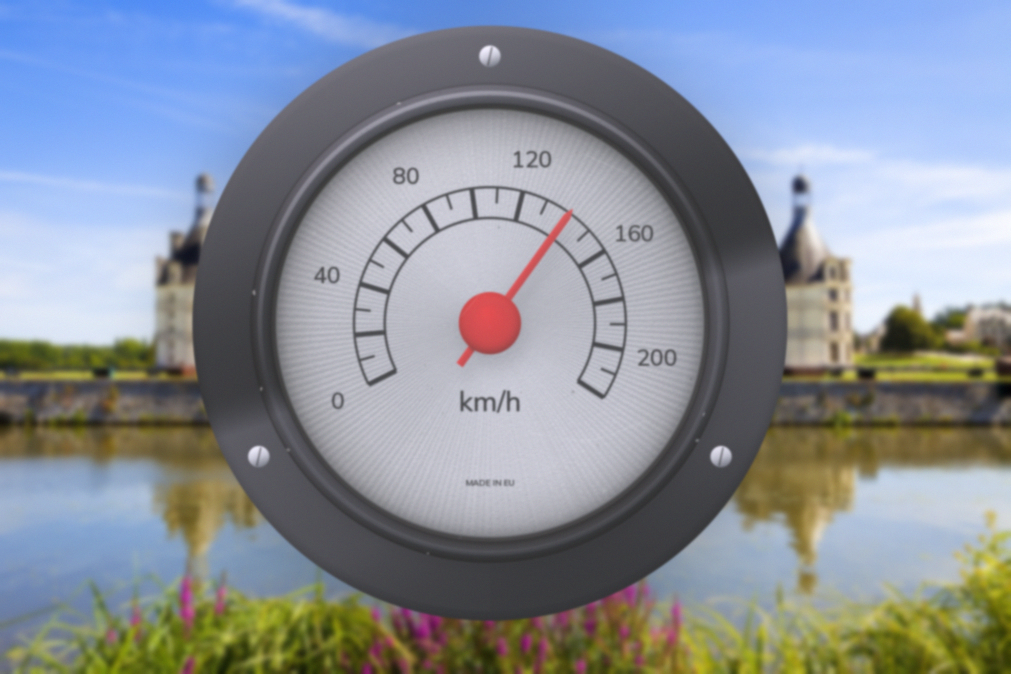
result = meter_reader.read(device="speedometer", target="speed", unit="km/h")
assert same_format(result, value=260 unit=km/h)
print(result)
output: value=140 unit=km/h
